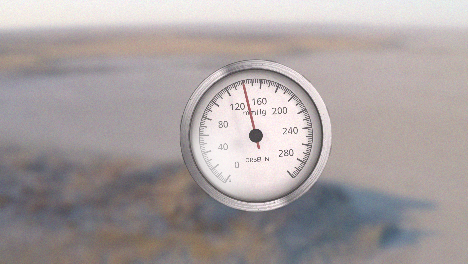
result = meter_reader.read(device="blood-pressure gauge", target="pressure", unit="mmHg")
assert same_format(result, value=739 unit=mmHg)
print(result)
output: value=140 unit=mmHg
